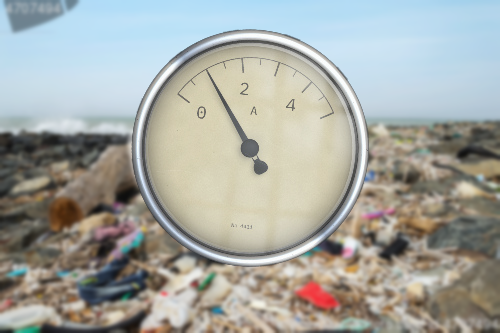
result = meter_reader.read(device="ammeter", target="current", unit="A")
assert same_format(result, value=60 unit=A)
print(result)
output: value=1 unit=A
